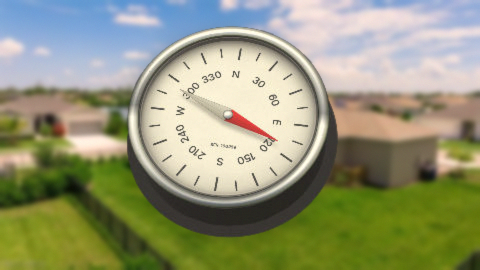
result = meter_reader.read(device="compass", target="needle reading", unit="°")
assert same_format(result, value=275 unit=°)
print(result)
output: value=112.5 unit=°
